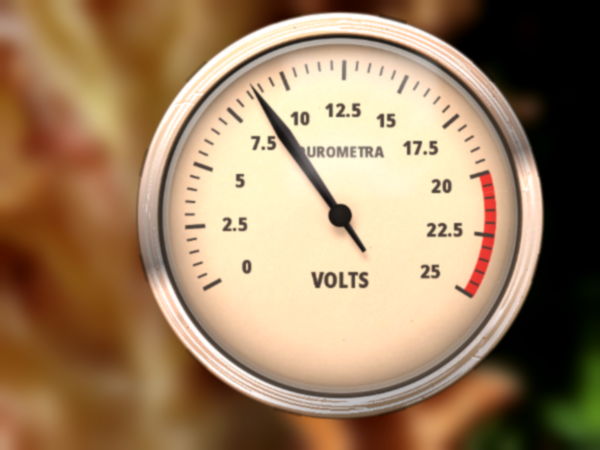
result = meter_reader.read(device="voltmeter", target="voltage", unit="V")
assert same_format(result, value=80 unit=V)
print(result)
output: value=8.75 unit=V
